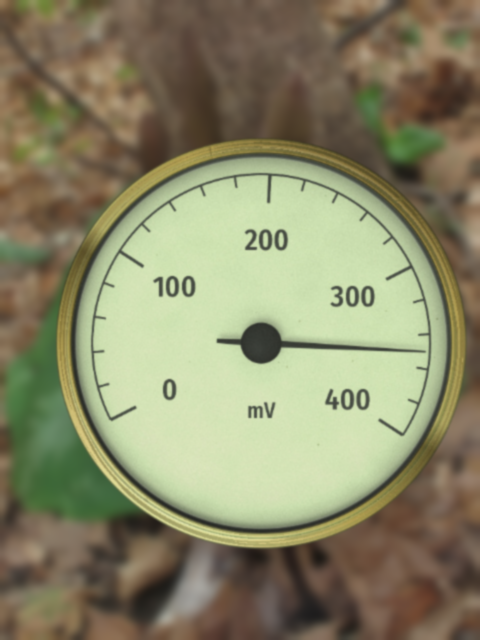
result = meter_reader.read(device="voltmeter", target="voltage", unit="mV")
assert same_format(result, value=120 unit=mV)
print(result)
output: value=350 unit=mV
